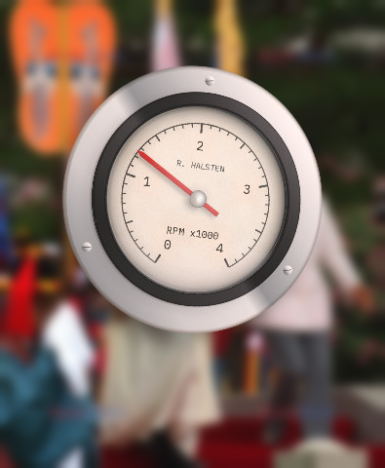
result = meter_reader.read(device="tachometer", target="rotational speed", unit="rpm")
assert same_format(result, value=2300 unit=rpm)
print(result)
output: value=1250 unit=rpm
